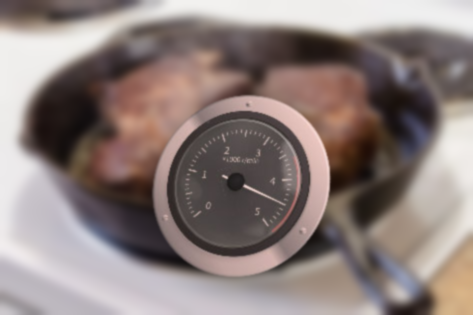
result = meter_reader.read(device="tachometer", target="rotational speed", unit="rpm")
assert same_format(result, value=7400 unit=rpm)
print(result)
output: value=4500 unit=rpm
